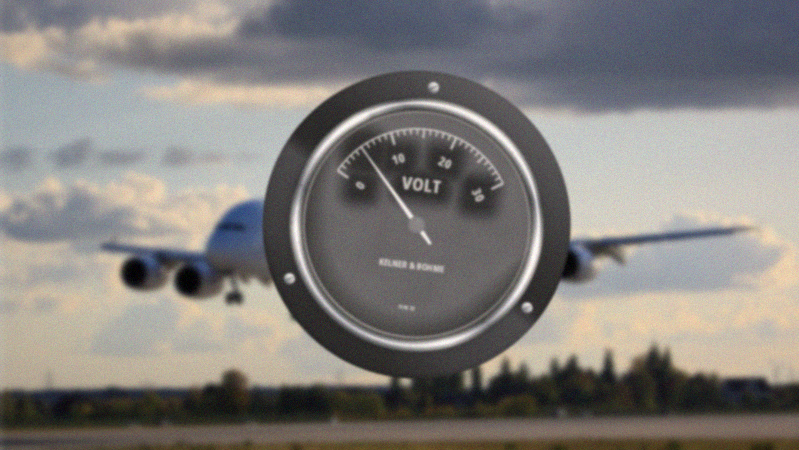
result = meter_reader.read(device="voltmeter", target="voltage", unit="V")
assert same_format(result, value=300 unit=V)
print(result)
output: value=5 unit=V
